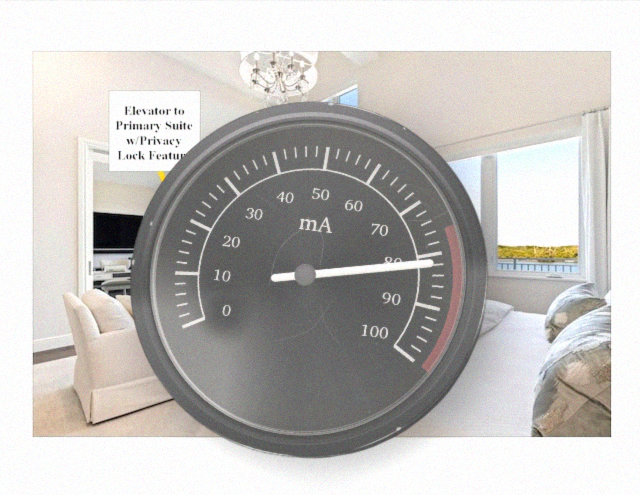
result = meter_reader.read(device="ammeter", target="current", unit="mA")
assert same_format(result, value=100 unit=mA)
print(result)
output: value=82 unit=mA
